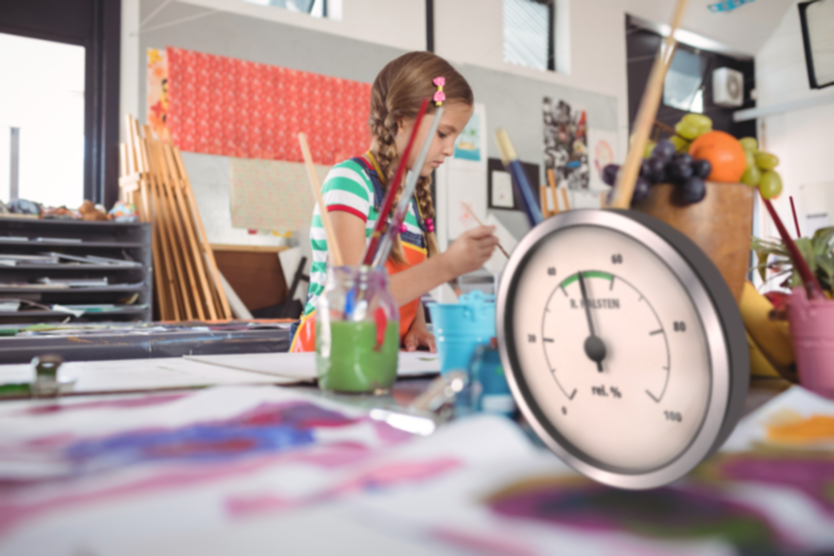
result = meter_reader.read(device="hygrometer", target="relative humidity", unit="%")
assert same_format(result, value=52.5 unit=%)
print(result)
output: value=50 unit=%
